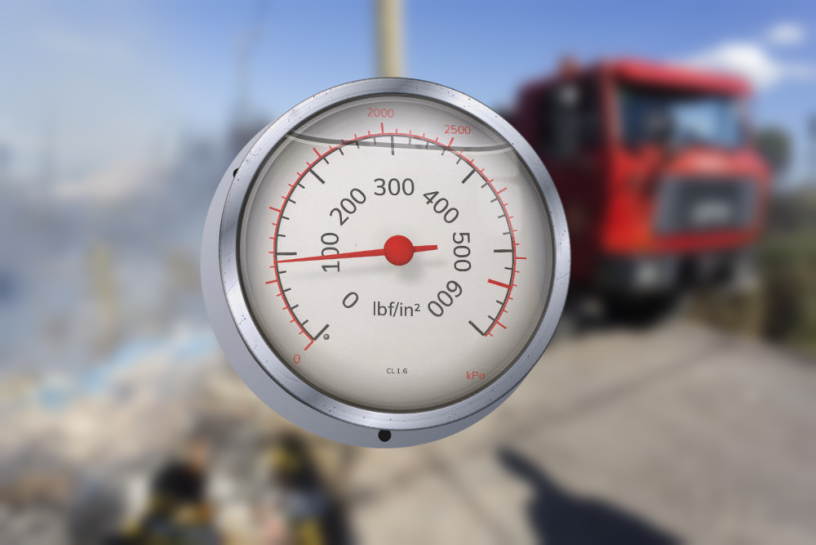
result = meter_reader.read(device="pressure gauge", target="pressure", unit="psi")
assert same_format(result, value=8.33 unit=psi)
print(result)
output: value=90 unit=psi
